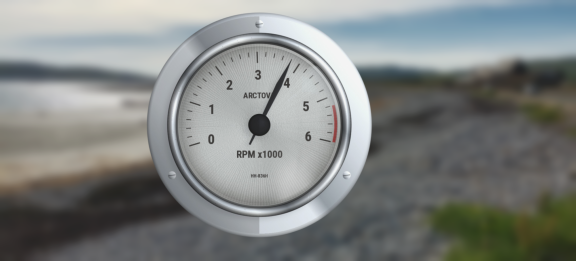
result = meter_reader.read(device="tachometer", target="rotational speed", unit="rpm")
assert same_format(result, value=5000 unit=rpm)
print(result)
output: value=3800 unit=rpm
